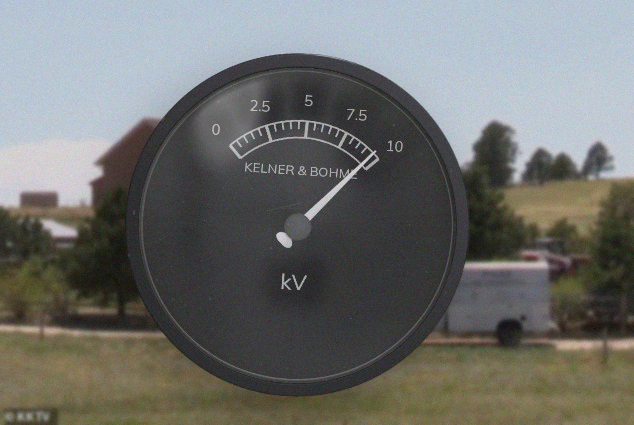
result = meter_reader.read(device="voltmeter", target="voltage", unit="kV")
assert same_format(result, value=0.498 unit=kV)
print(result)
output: value=9.5 unit=kV
